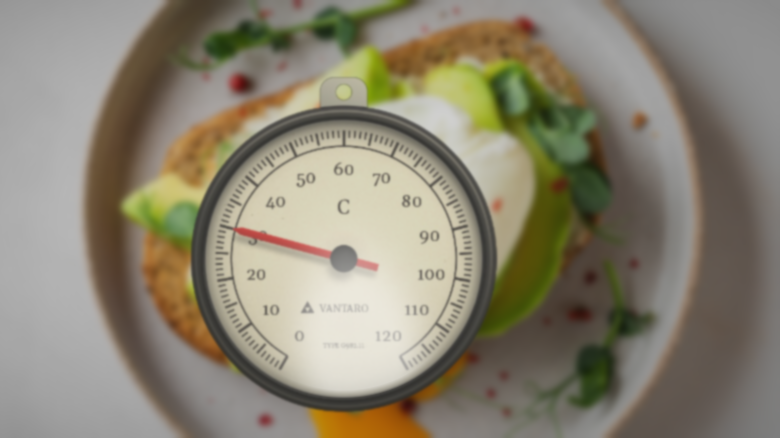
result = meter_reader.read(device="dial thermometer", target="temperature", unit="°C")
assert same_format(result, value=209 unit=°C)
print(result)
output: value=30 unit=°C
